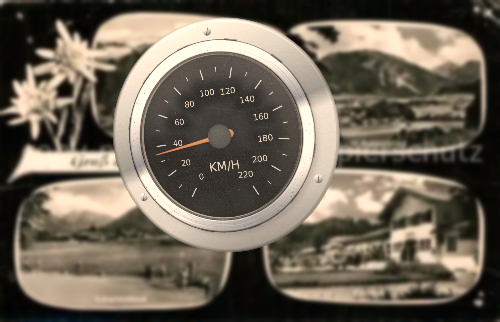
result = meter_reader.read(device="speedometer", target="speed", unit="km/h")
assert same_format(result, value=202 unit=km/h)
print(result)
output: value=35 unit=km/h
